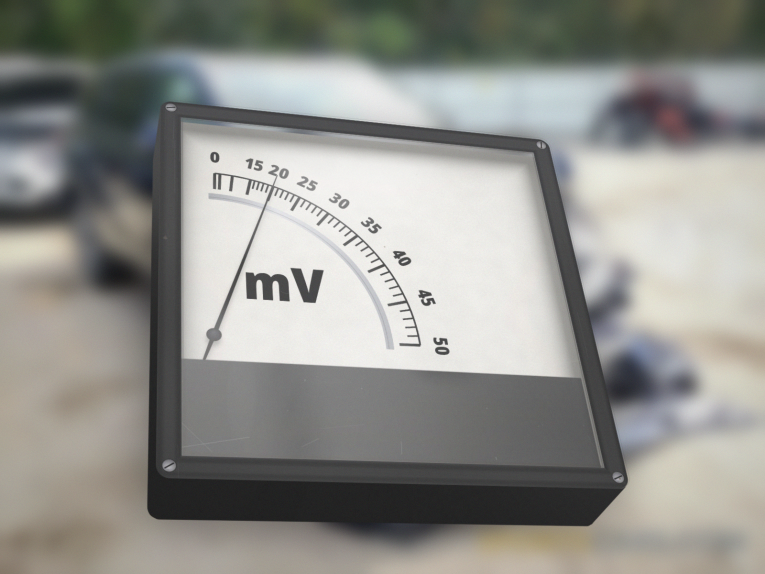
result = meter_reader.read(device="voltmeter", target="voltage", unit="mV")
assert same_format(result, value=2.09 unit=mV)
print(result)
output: value=20 unit=mV
